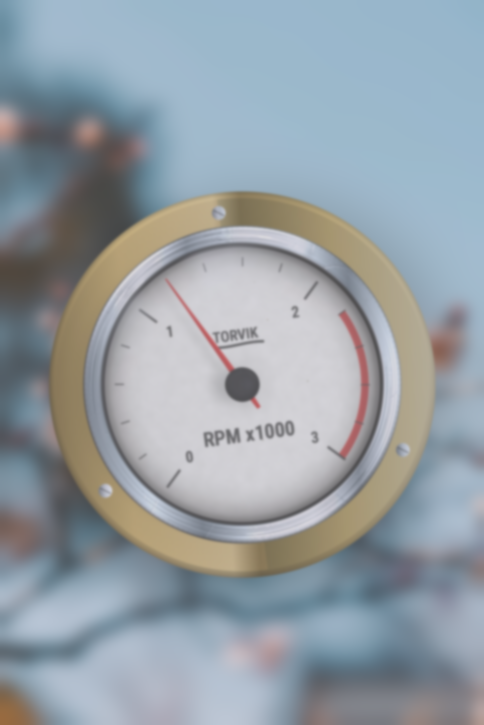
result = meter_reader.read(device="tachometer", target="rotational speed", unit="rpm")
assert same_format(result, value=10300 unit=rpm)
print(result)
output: value=1200 unit=rpm
